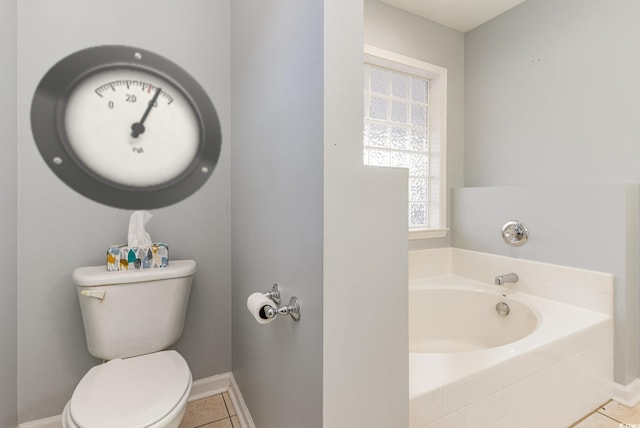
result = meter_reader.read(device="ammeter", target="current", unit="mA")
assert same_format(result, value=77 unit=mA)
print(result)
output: value=40 unit=mA
